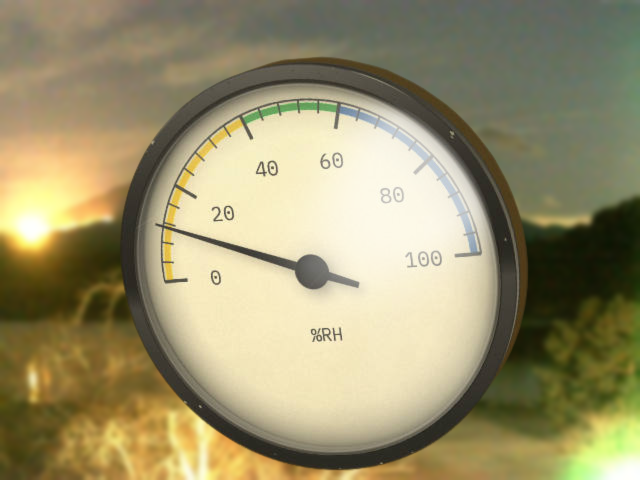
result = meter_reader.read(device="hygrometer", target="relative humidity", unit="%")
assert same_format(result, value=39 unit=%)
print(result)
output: value=12 unit=%
